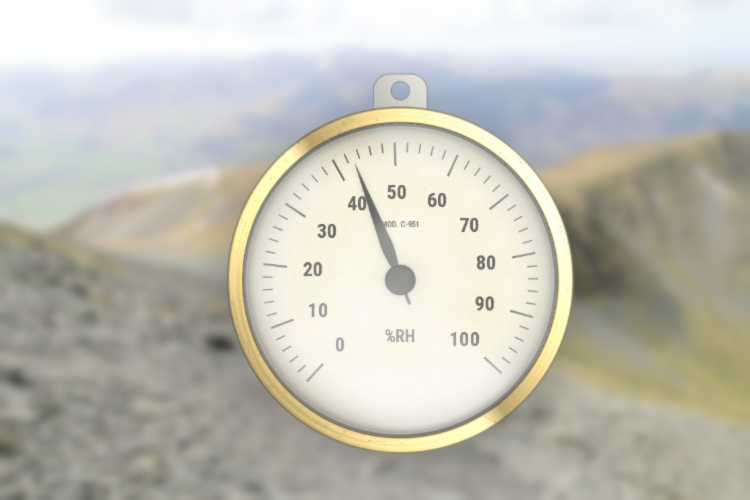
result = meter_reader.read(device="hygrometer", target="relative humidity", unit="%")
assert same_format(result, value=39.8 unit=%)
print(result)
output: value=43 unit=%
